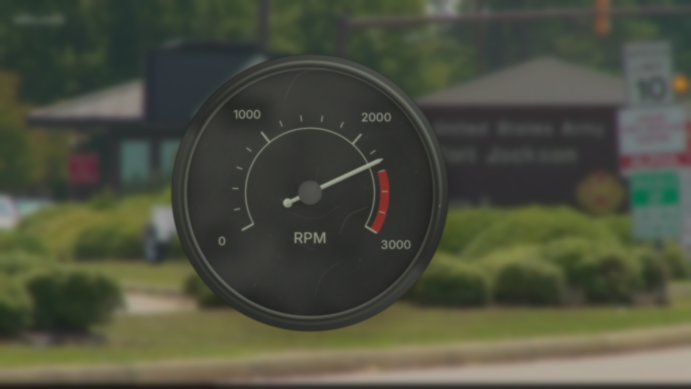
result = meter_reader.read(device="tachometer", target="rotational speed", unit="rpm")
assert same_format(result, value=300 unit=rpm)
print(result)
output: value=2300 unit=rpm
